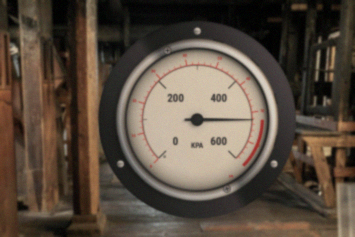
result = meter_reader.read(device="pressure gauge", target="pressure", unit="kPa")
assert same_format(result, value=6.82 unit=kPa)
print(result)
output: value=500 unit=kPa
